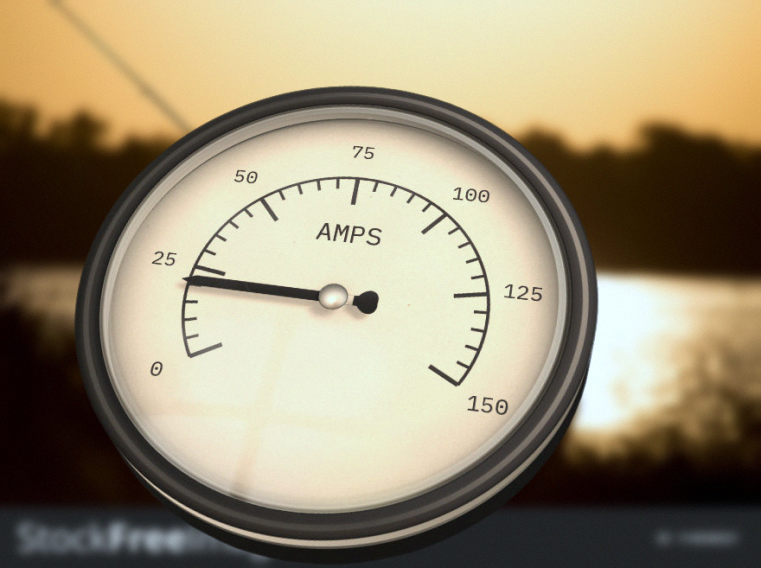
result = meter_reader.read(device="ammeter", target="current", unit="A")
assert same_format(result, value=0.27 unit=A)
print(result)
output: value=20 unit=A
